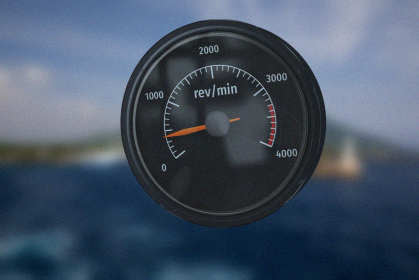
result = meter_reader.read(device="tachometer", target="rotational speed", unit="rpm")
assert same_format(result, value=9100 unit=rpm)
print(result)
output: value=400 unit=rpm
